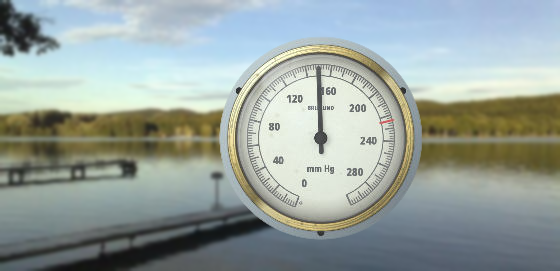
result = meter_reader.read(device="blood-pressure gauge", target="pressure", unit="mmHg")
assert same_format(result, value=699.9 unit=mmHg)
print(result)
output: value=150 unit=mmHg
